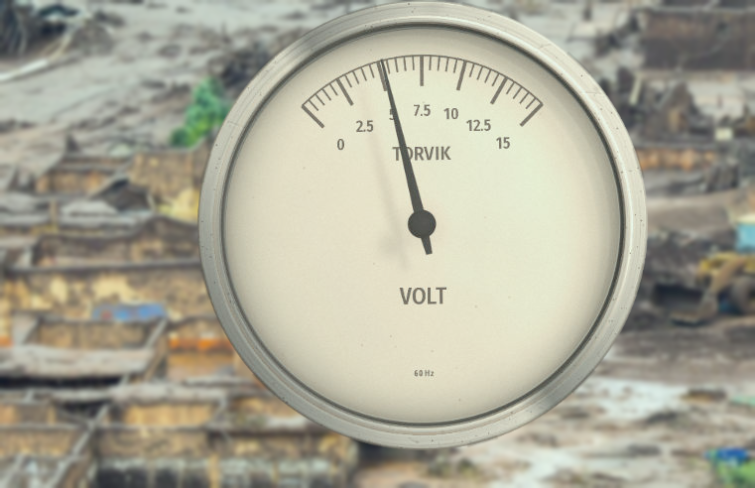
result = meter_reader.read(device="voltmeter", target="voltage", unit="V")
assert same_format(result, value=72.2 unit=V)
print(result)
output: value=5.25 unit=V
